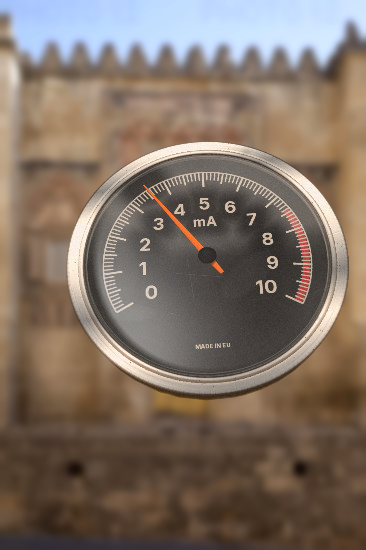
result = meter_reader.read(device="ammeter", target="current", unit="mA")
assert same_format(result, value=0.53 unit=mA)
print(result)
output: value=3.5 unit=mA
